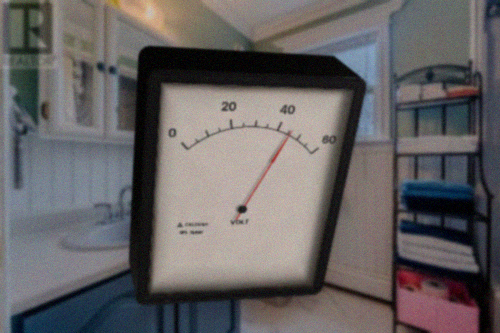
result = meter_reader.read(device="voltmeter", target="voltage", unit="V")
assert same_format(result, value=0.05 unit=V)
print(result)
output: value=45 unit=V
